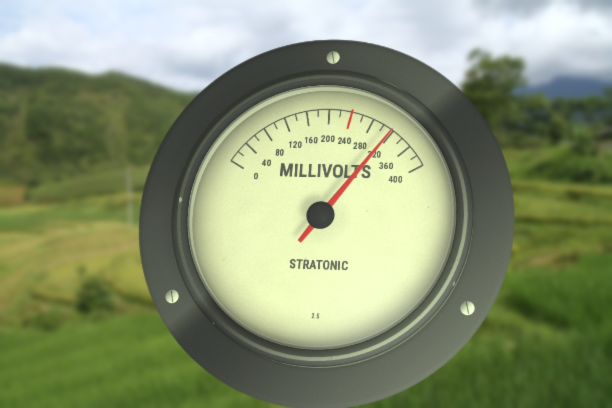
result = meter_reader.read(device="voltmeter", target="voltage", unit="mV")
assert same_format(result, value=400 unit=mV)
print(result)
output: value=320 unit=mV
